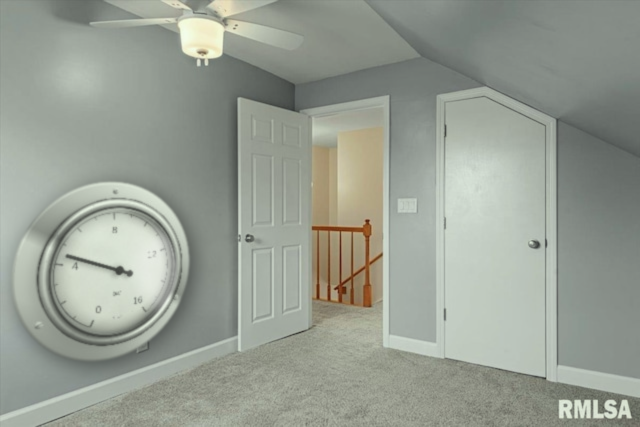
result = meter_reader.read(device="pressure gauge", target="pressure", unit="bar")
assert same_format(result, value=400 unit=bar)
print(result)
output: value=4.5 unit=bar
